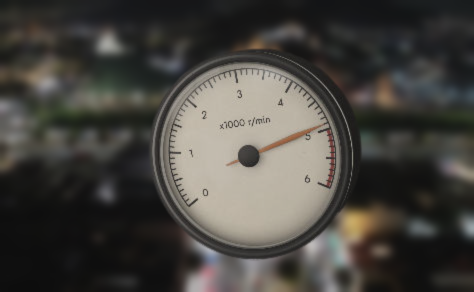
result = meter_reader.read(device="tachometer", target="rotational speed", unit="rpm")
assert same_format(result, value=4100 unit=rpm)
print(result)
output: value=4900 unit=rpm
